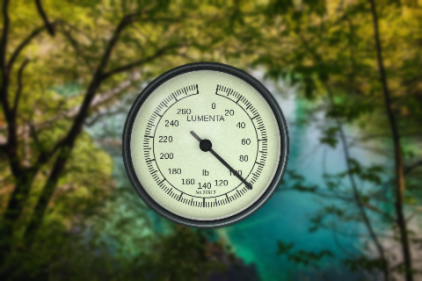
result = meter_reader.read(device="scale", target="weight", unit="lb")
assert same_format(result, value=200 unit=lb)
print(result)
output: value=100 unit=lb
